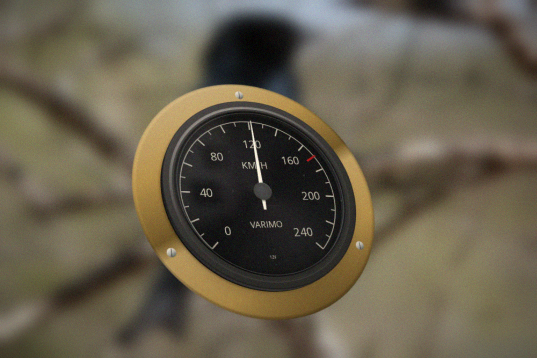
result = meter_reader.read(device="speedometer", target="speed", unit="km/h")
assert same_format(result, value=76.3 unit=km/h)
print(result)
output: value=120 unit=km/h
